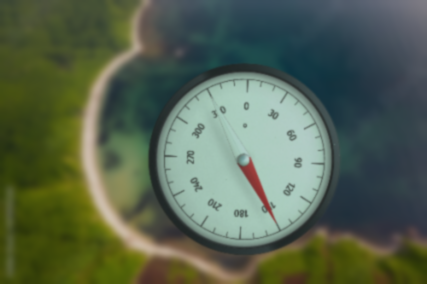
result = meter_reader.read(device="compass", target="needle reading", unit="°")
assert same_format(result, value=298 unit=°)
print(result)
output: value=150 unit=°
